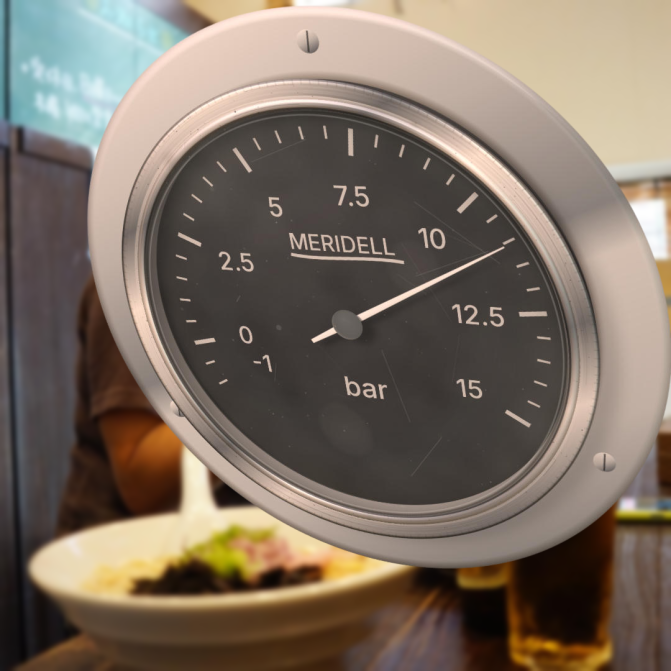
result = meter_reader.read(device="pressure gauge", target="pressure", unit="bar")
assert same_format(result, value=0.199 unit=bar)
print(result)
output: value=11 unit=bar
